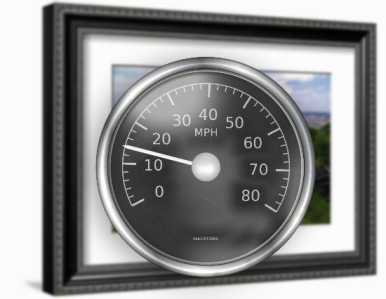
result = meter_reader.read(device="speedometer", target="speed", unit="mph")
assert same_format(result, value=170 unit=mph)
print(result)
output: value=14 unit=mph
